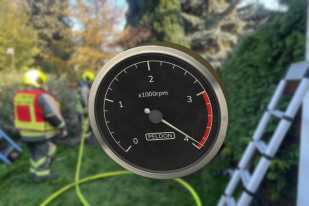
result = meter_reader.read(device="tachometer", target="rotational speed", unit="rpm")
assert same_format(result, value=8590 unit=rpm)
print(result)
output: value=3900 unit=rpm
